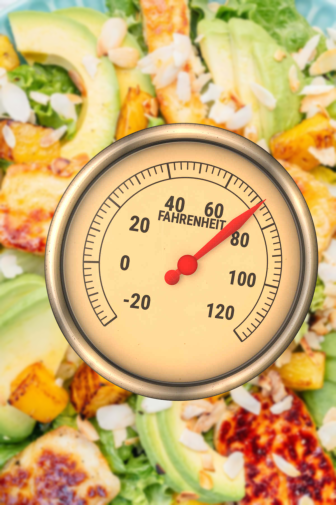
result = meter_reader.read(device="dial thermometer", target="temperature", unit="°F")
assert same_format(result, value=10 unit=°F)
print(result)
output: value=72 unit=°F
